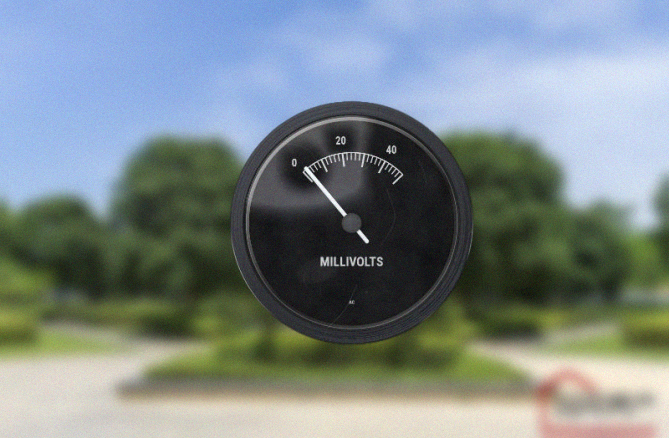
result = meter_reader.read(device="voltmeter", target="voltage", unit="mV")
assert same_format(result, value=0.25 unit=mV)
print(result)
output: value=2 unit=mV
